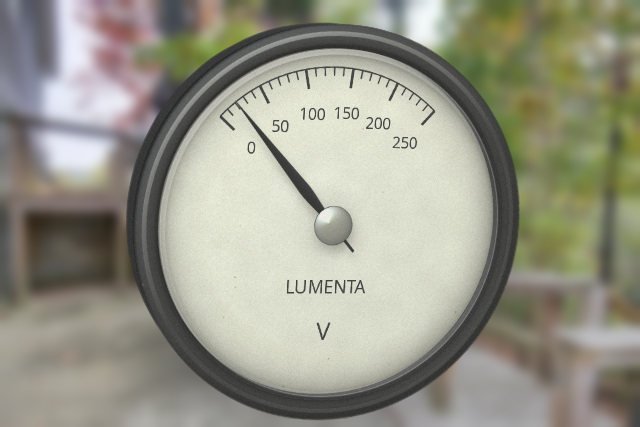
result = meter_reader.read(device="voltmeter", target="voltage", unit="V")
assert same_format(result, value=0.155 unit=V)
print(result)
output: value=20 unit=V
